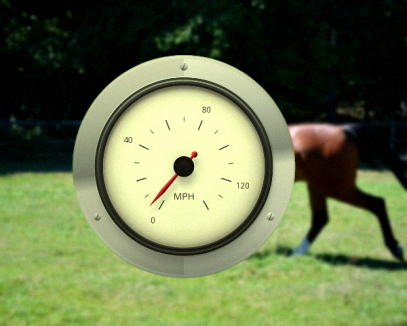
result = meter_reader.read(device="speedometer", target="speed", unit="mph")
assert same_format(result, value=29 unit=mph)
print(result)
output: value=5 unit=mph
